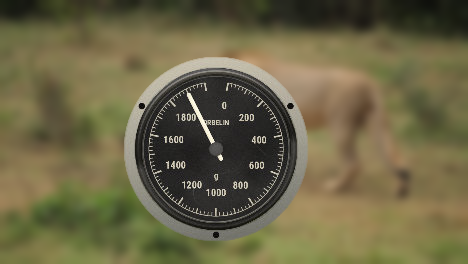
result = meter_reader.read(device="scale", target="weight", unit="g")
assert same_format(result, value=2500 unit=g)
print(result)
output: value=1900 unit=g
